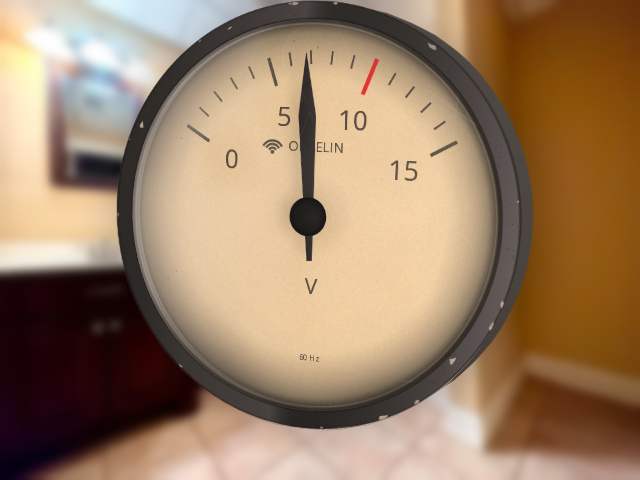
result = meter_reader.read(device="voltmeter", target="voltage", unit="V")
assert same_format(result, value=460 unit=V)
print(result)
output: value=7 unit=V
